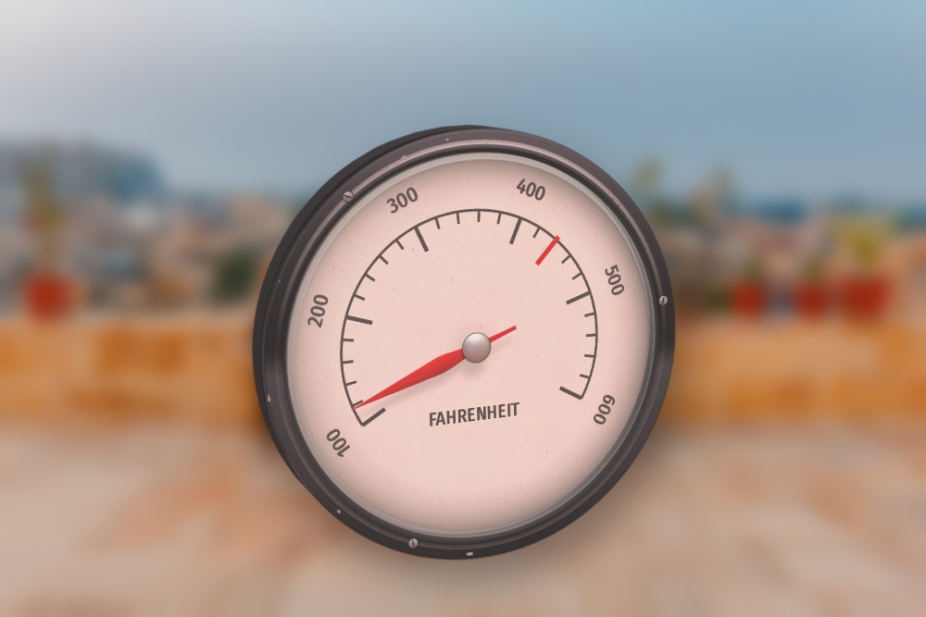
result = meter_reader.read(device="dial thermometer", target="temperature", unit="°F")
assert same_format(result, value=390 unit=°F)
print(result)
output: value=120 unit=°F
